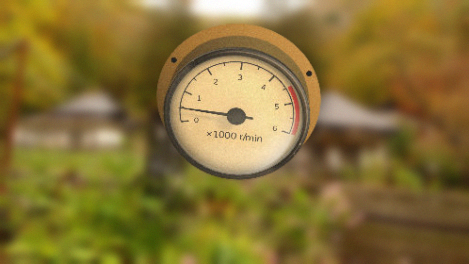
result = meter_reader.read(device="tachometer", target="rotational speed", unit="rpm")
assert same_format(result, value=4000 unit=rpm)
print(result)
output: value=500 unit=rpm
